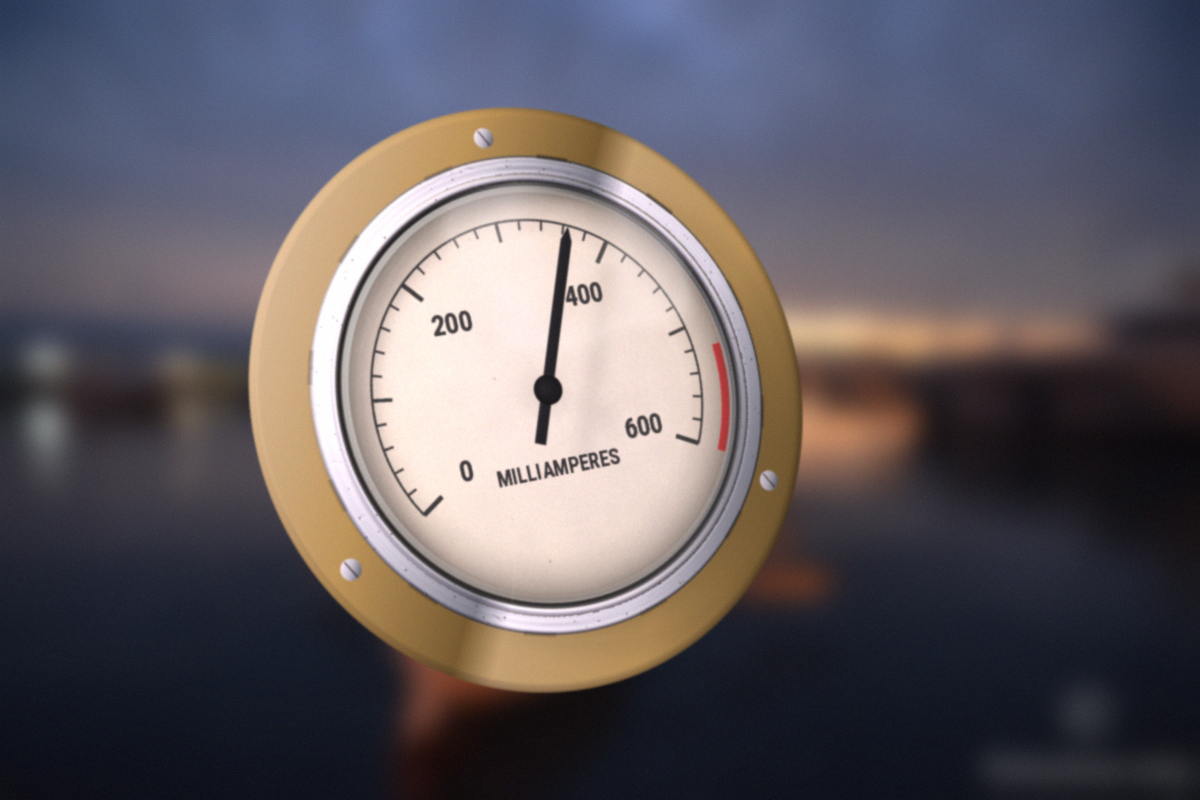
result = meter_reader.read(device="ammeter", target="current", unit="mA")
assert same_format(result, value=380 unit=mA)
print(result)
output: value=360 unit=mA
